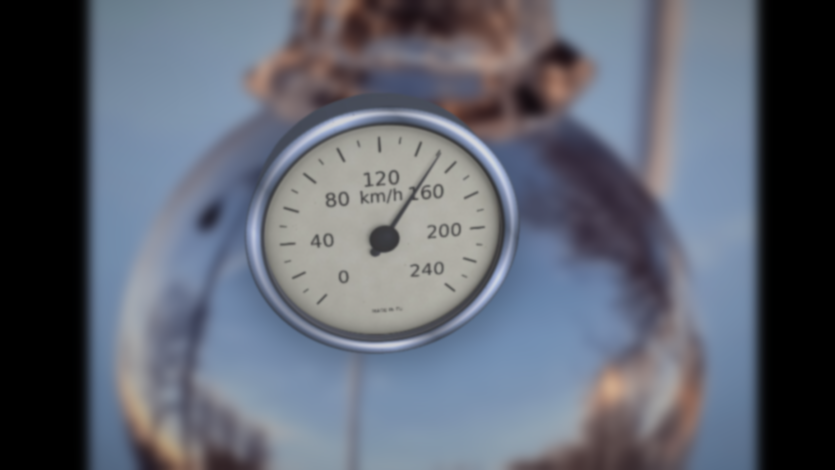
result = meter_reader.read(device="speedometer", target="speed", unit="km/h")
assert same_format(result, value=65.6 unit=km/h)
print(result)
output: value=150 unit=km/h
